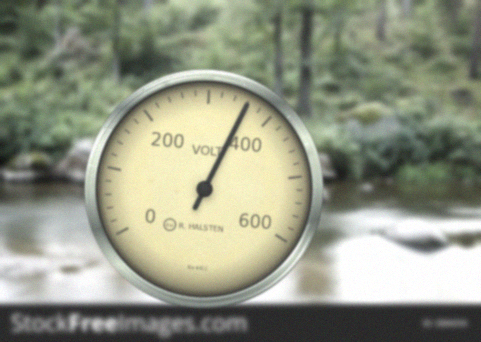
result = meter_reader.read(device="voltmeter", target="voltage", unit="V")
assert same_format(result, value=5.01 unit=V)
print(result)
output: value=360 unit=V
